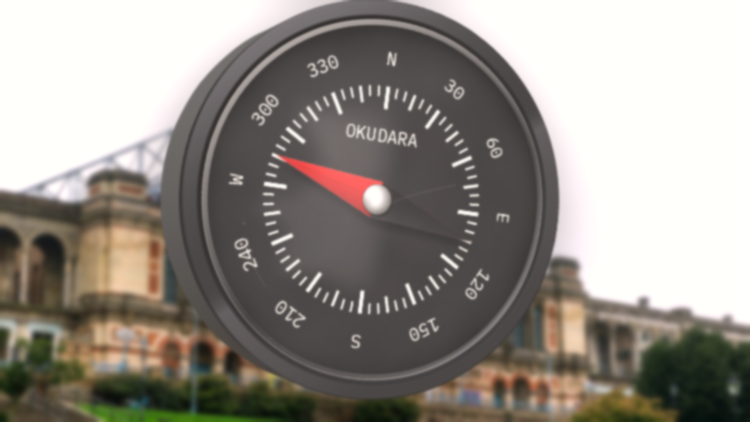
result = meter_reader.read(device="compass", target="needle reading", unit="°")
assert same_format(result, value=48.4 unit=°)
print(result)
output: value=285 unit=°
